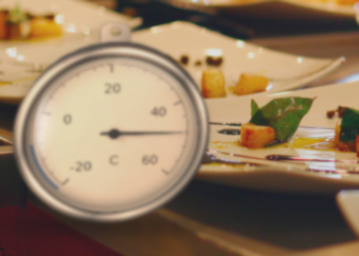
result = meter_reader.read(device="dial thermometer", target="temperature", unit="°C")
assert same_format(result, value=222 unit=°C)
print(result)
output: value=48 unit=°C
